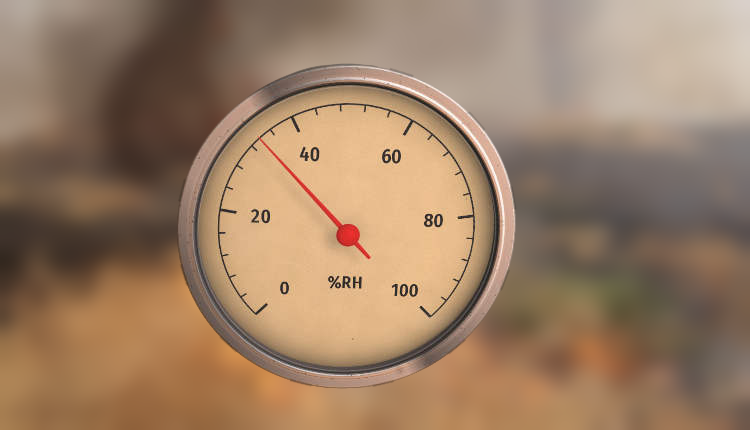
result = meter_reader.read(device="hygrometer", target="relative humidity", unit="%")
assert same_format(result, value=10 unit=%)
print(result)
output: value=34 unit=%
